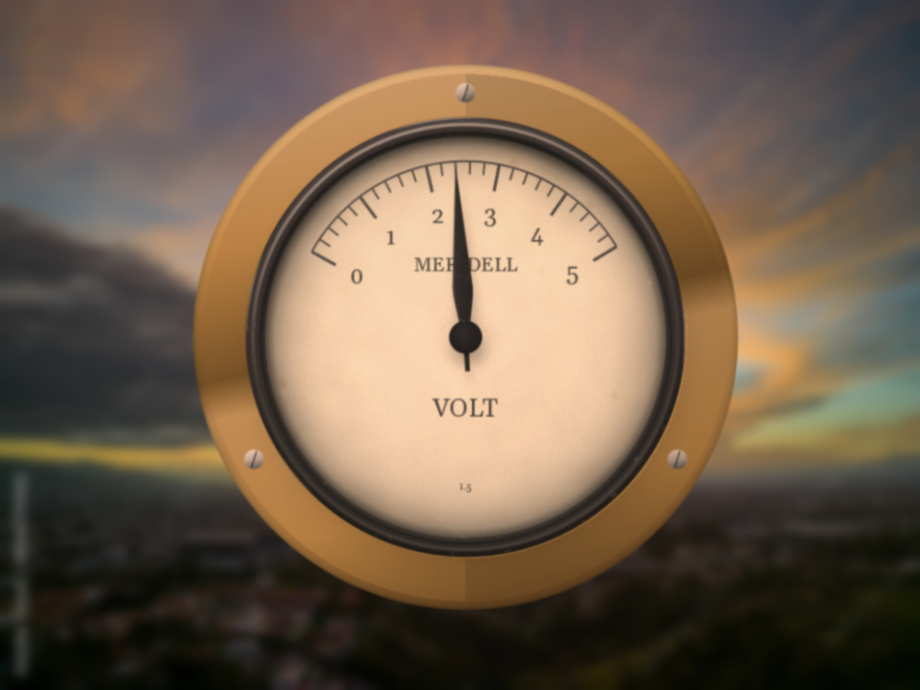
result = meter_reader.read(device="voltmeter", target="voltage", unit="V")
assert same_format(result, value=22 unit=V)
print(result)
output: value=2.4 unit=V
